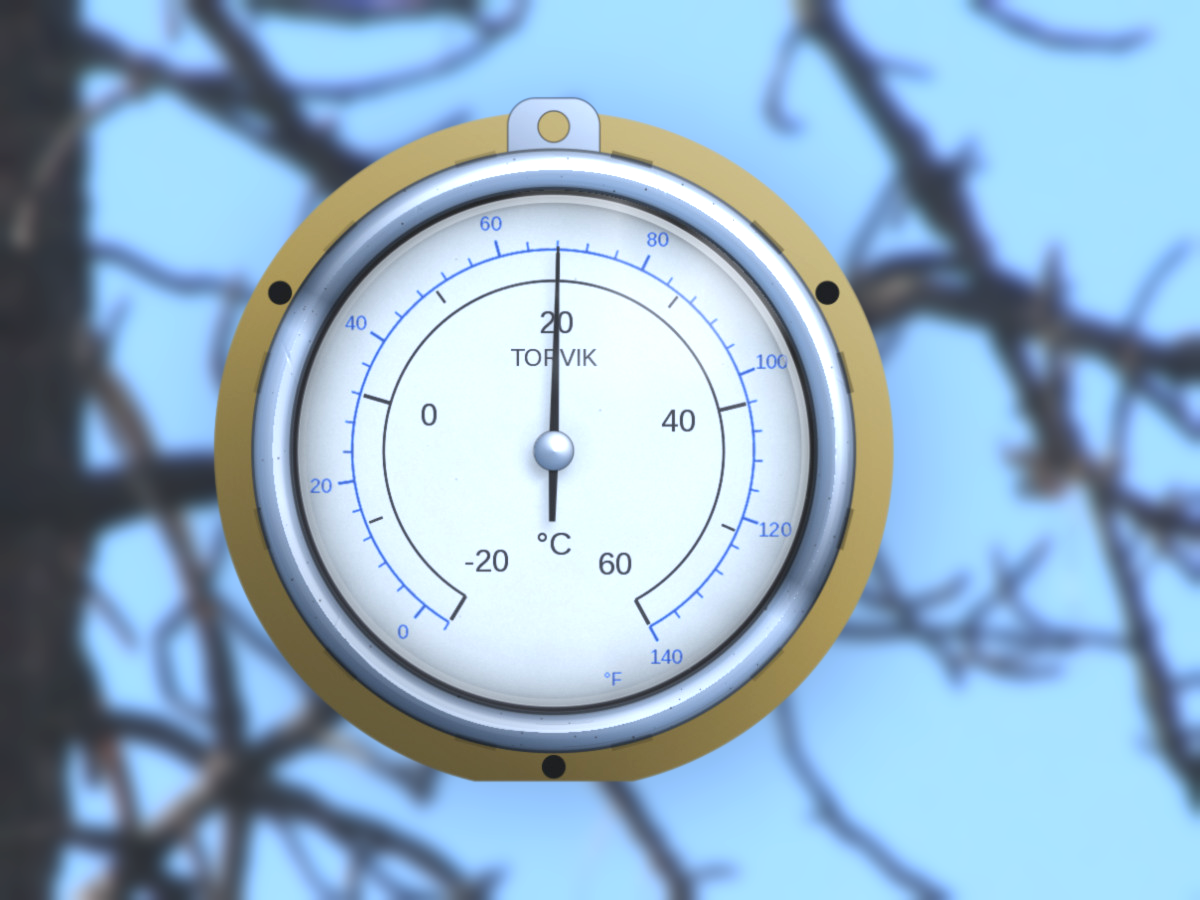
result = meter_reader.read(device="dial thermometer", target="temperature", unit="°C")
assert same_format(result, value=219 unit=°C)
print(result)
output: value=20 unit=°C
